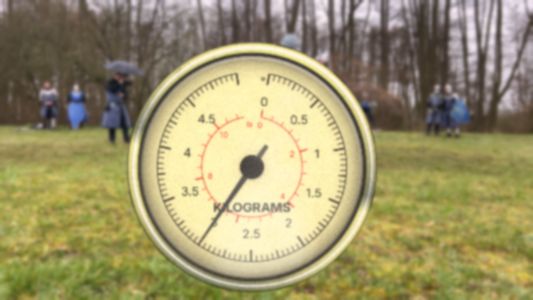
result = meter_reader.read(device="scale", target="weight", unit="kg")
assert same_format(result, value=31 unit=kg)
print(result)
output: value=3 unit=kg
